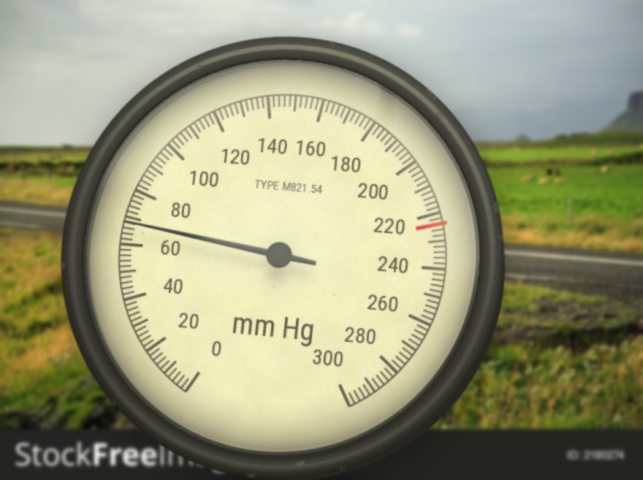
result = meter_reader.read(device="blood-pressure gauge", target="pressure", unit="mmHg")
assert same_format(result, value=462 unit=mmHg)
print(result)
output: value=68 unit=mmHg
